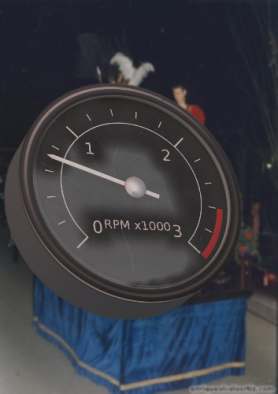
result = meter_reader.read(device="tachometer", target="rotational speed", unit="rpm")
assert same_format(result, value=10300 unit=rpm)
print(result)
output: value=700 unit=rpm
